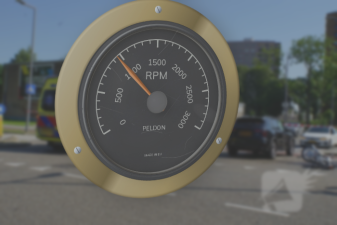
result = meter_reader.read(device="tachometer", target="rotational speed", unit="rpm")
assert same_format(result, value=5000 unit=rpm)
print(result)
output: value=950 unit=rpm
